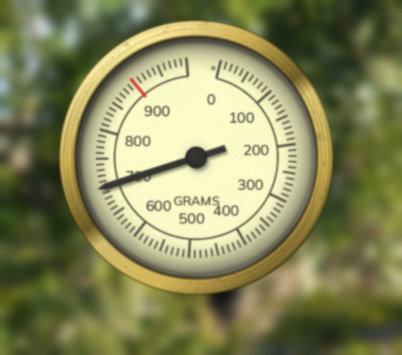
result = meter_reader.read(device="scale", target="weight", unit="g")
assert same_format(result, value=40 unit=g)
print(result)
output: value=700 unit=g
